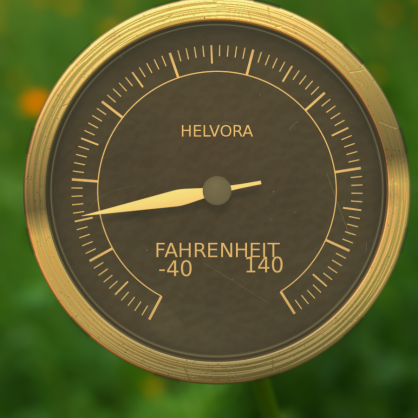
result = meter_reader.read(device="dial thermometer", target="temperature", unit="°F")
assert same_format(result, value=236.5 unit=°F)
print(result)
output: value=-9 unit=°F
